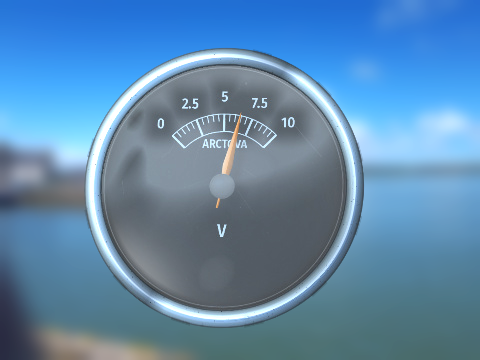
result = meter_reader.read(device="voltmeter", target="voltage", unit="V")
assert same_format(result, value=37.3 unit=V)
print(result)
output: value=6.5 unit=V
